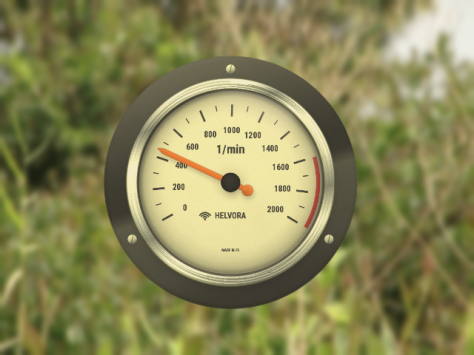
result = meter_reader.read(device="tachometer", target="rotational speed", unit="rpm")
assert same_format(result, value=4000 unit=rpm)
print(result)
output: value=450 unit=rpm
